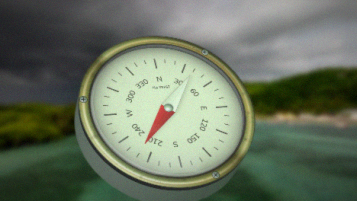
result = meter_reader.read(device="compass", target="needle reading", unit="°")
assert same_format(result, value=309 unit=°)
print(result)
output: value=220 unit=°
